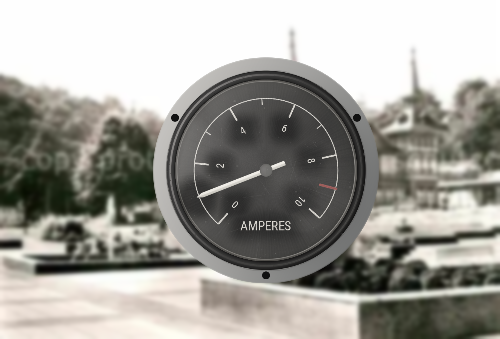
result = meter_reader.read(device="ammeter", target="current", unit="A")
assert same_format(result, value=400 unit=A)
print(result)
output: value=1 unit=A
